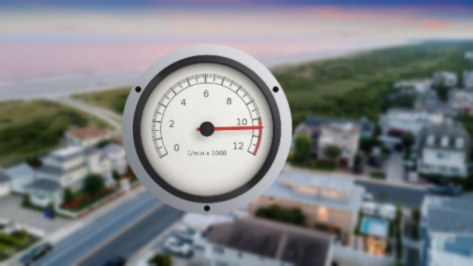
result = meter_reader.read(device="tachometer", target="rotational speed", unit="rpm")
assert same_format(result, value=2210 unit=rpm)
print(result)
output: value=10500 unit=rpm
